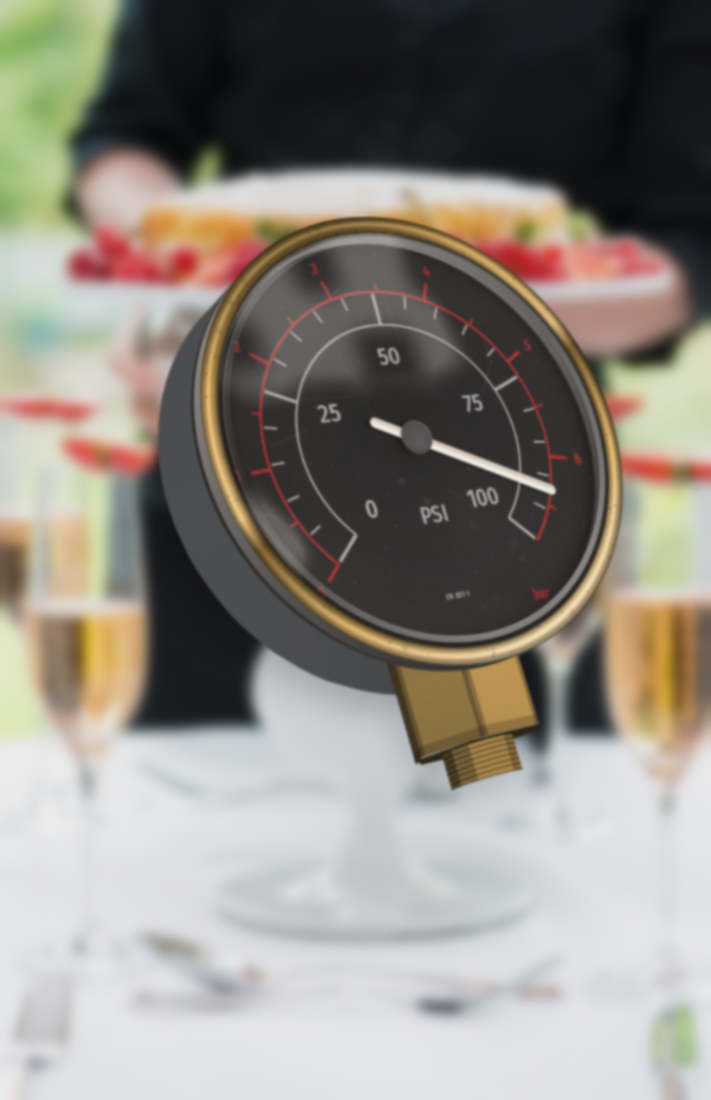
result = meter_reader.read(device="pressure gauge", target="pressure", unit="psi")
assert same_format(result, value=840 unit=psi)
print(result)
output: value=92.5 unit=psi
